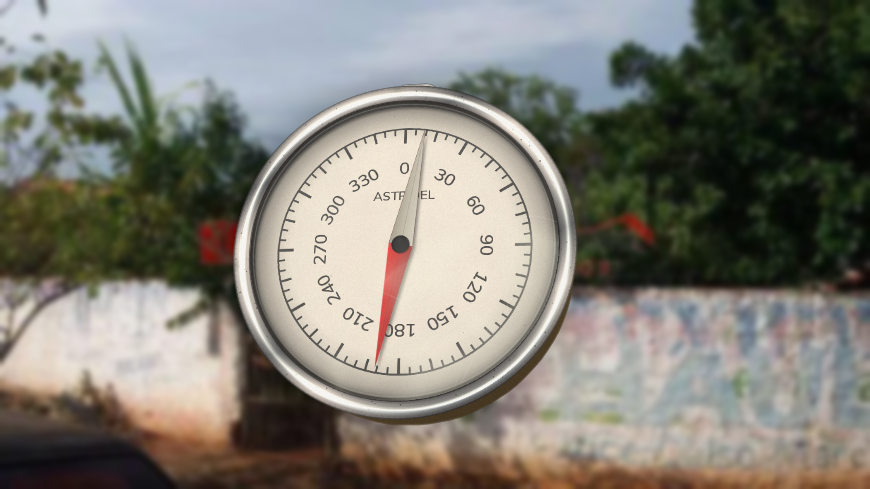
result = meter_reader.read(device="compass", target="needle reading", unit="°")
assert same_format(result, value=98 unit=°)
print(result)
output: value=190 unit=°
